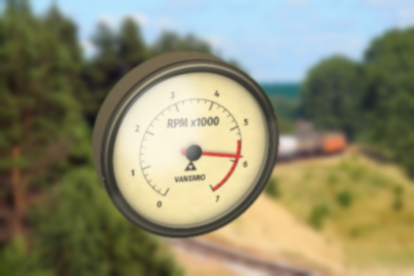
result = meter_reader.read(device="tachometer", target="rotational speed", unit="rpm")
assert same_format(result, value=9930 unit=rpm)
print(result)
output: value=5800 unit=rpm
